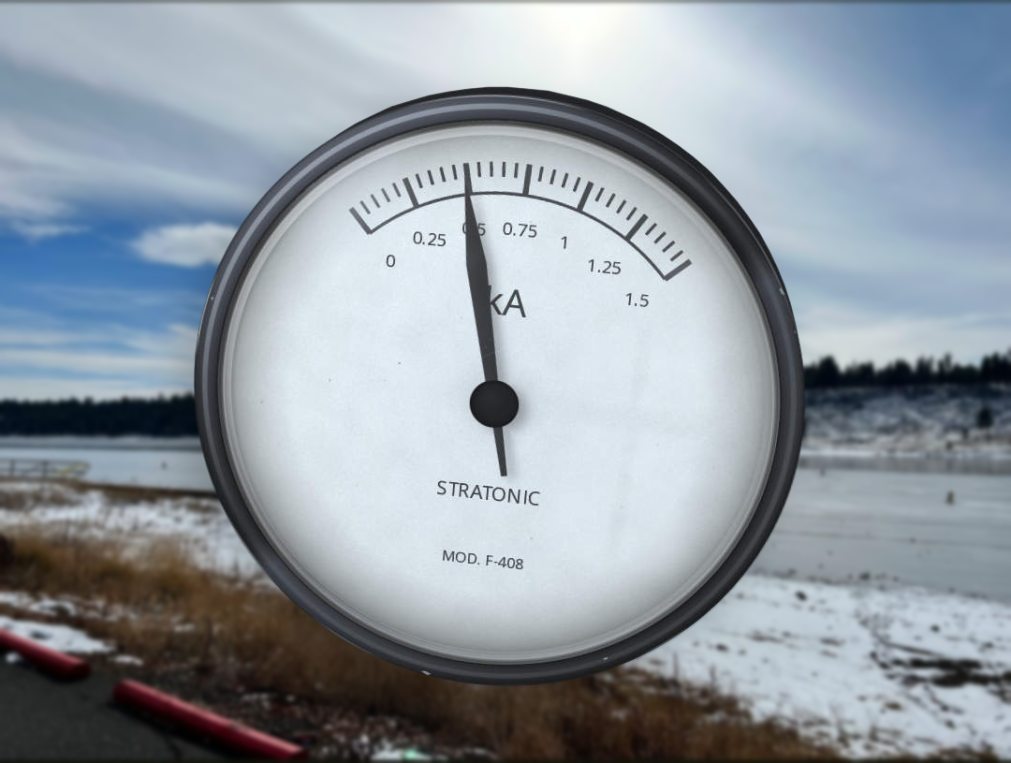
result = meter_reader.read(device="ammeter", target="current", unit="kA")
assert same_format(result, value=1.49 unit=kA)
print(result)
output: value=0.5 unit=kA
